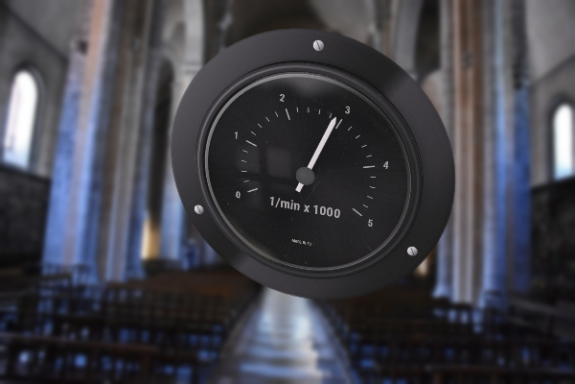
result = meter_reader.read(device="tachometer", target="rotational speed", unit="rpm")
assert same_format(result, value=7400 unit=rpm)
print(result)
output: value=2900 unit=rpm
